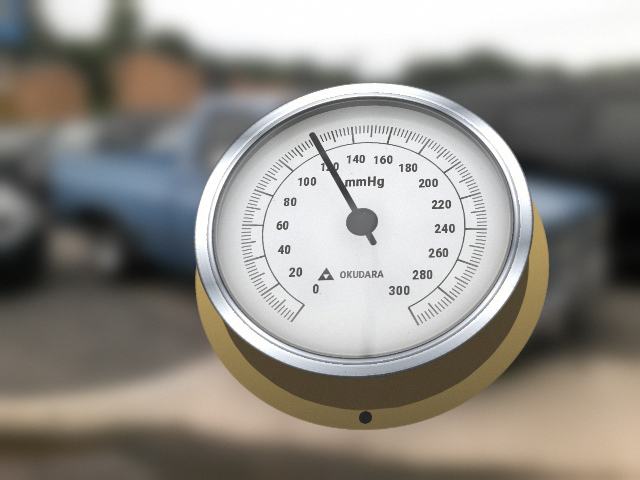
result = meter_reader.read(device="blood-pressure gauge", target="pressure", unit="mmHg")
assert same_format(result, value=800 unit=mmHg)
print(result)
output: value=120 unit=mmHg
